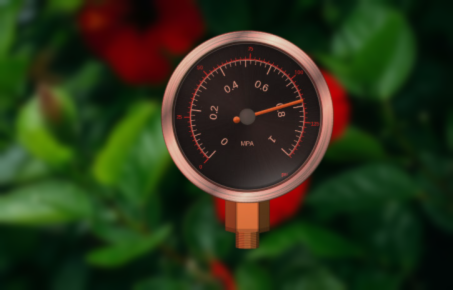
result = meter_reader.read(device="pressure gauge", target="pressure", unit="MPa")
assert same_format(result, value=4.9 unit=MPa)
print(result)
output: value=0.78 unit=MPa
